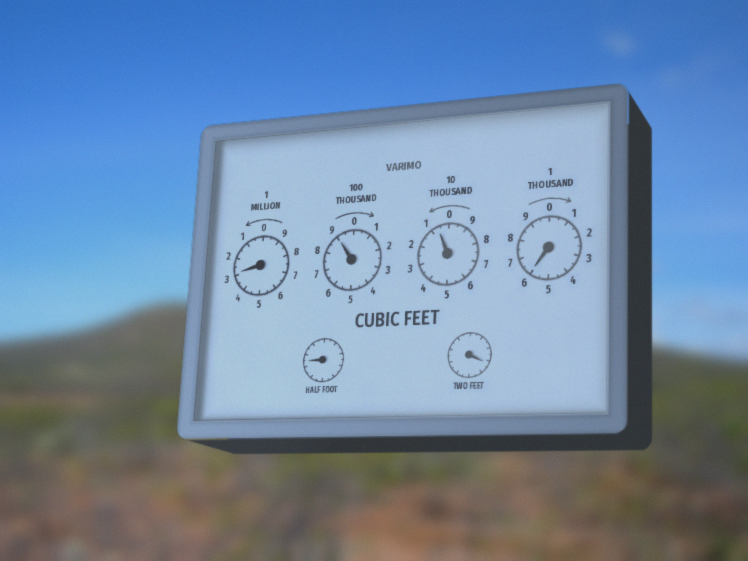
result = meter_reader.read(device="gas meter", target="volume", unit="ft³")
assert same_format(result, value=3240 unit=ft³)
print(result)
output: value=290600 unit=ft³
